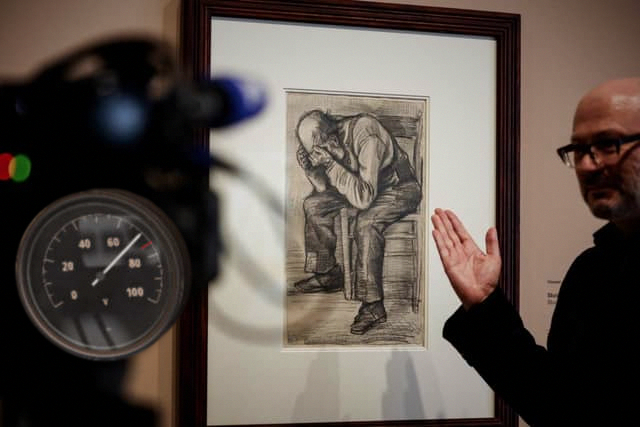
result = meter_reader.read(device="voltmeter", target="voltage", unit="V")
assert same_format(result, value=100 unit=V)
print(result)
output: value=70 unit=V
